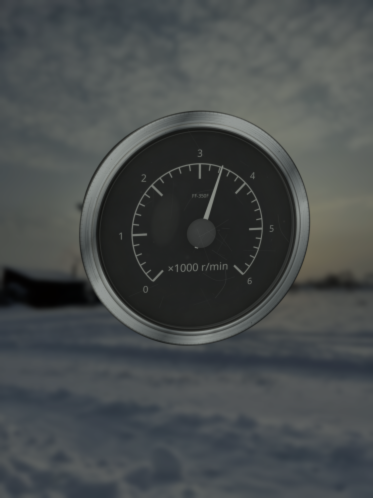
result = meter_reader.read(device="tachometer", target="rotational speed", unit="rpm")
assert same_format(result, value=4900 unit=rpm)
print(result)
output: value=3400 unit=rpm
